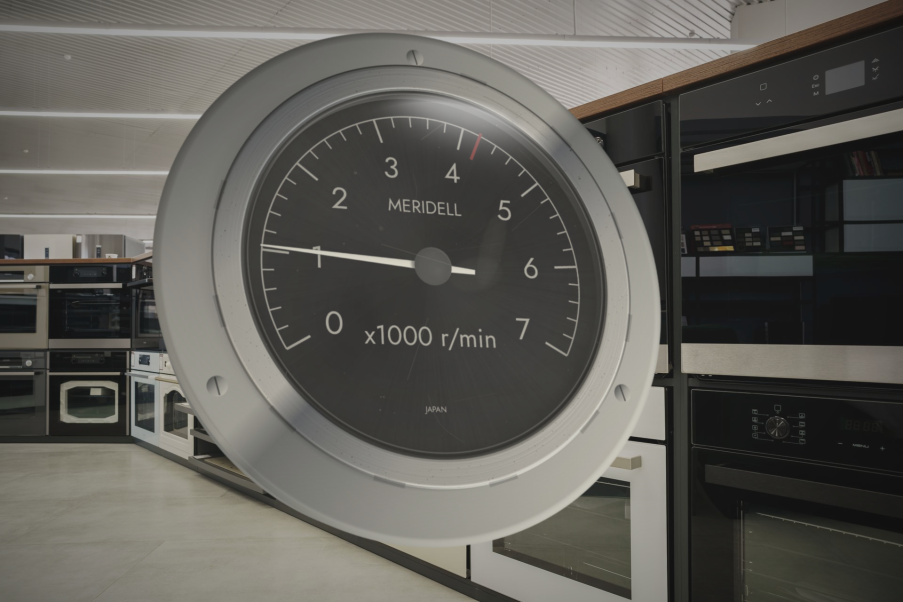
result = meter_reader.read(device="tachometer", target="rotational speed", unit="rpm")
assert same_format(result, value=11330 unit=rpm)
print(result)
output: value=1000 unit=rpm
